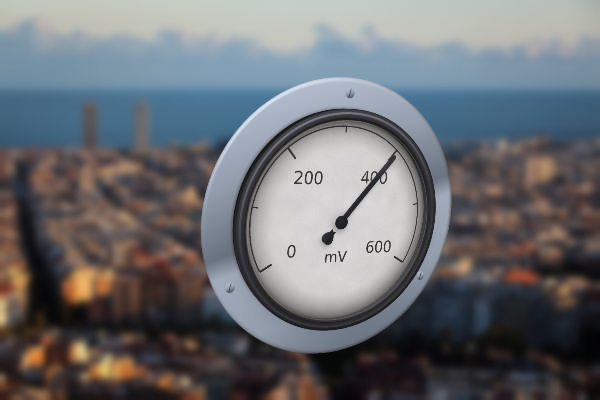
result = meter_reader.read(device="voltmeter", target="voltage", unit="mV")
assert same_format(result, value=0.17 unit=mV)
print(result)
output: value=400 unit=mV
